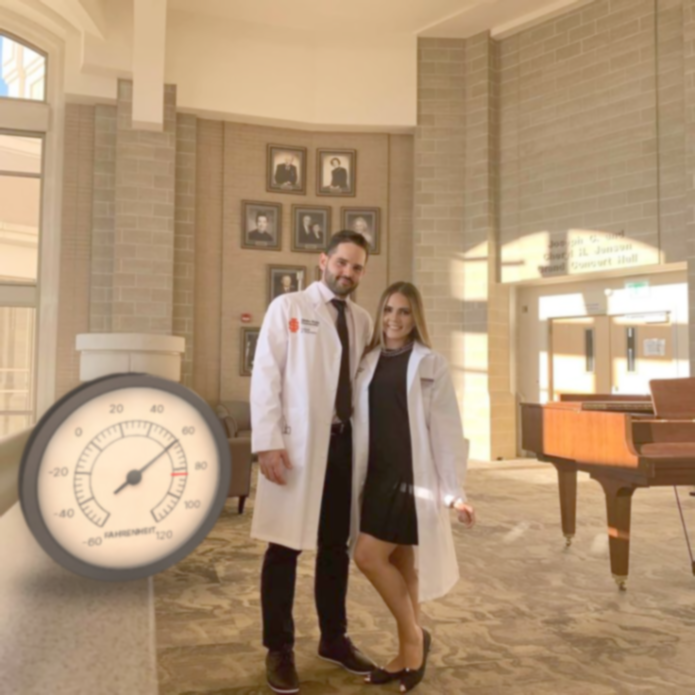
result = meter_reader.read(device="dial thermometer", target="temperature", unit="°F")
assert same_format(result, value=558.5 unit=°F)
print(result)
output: value=60 unit=°F
